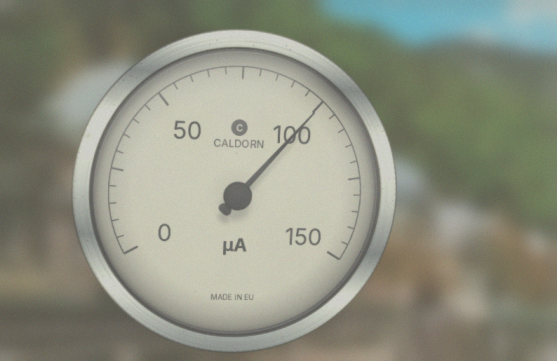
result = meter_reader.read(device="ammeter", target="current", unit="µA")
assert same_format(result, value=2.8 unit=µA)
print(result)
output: value=100 unit=µA
